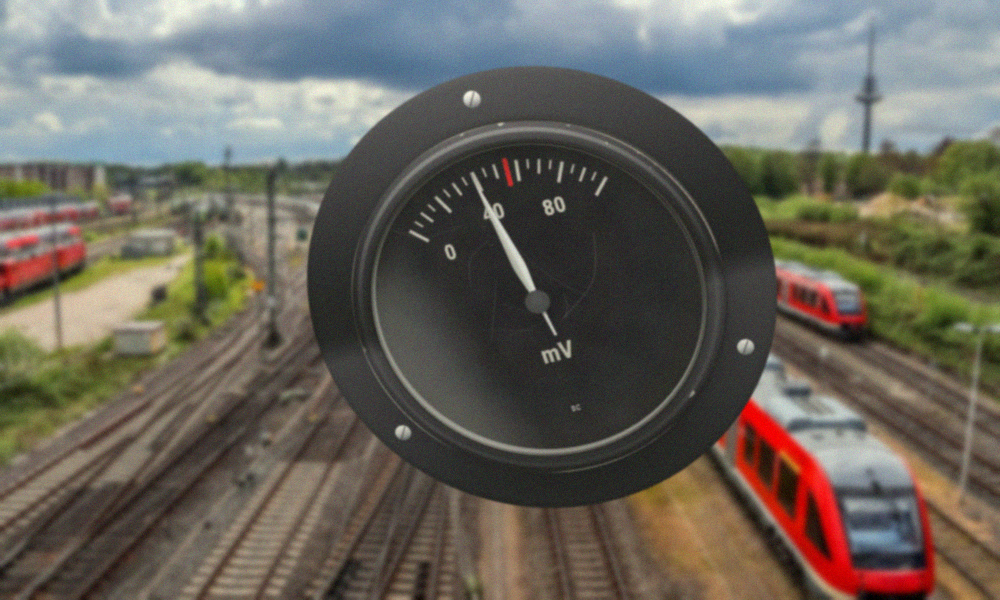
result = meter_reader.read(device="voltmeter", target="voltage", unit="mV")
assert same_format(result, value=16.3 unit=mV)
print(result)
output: value=40 unit=mV
